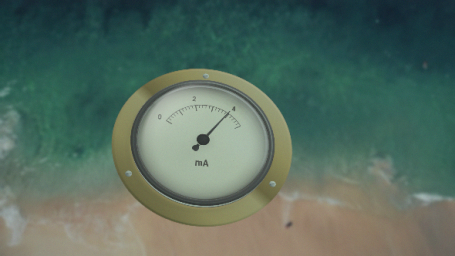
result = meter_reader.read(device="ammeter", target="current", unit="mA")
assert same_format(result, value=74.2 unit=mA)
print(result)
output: value=4 unit=mA
